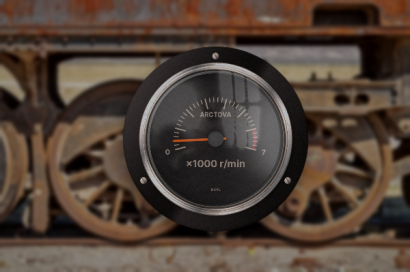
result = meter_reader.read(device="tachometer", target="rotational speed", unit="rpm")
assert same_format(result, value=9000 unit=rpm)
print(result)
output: value=400 unit=rpm
